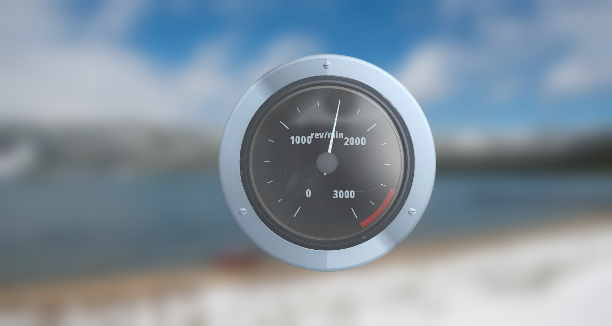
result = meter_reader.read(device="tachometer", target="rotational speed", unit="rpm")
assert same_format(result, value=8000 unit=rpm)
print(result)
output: value=1600 unit=rpm
